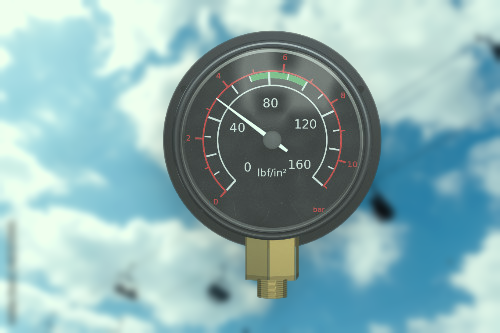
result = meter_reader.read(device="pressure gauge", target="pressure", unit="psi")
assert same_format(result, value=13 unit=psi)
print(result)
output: value=50 unit=psi
